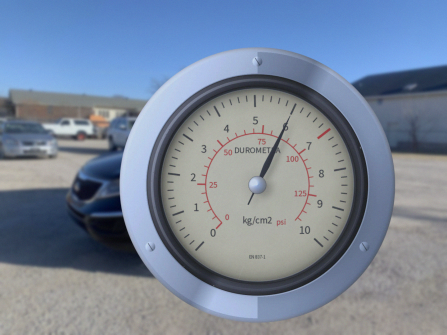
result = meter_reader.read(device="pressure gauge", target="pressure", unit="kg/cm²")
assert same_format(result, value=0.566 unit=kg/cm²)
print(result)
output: value=6 unit=kg/cm²
